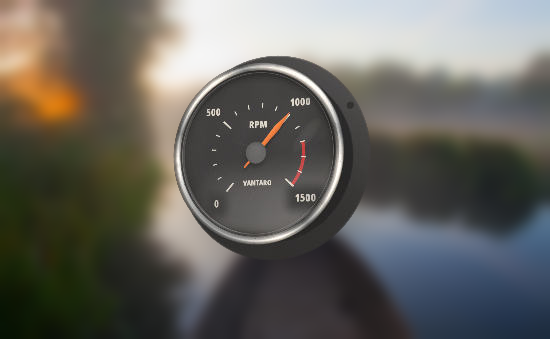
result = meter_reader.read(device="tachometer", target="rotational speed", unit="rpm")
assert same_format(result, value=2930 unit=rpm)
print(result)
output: value=1000 unit=rpm
